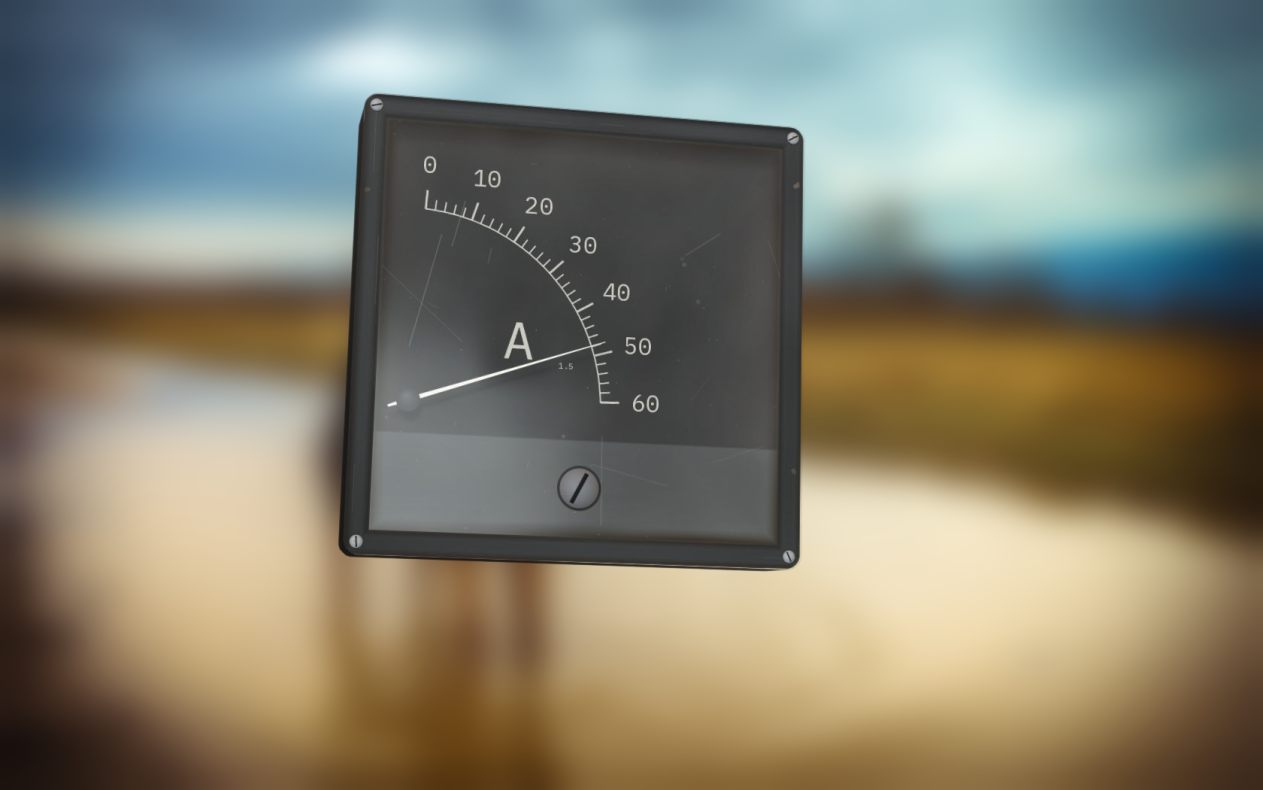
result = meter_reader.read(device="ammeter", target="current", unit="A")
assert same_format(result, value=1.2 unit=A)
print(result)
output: value=48 unit=A
